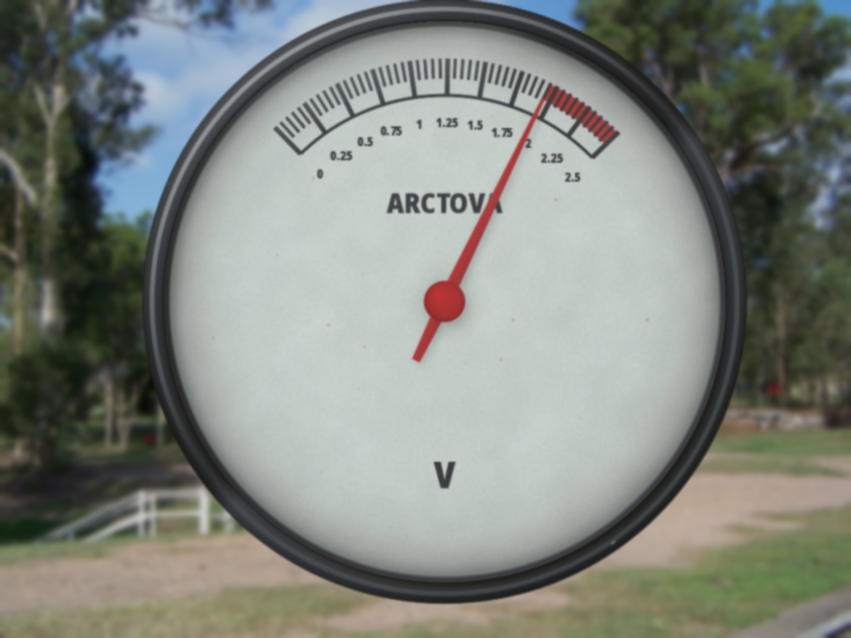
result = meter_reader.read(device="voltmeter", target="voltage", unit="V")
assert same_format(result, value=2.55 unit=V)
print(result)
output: value=1.95 unit=V
